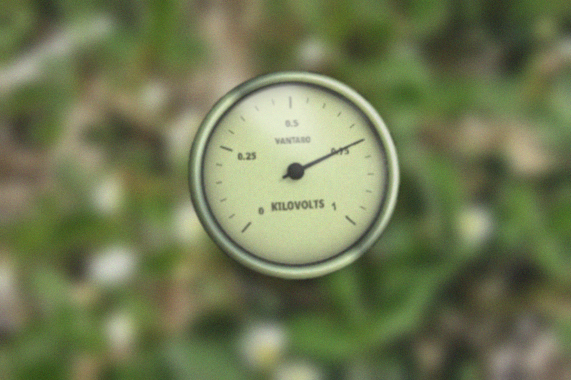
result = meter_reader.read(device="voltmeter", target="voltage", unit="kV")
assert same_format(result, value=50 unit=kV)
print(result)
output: value=0.75 unit=kV
